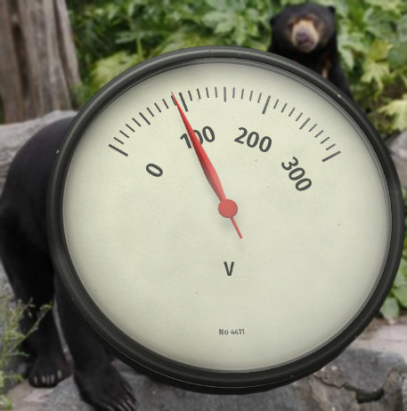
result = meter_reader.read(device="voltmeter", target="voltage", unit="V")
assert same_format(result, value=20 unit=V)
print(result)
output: value=90 unit=V
